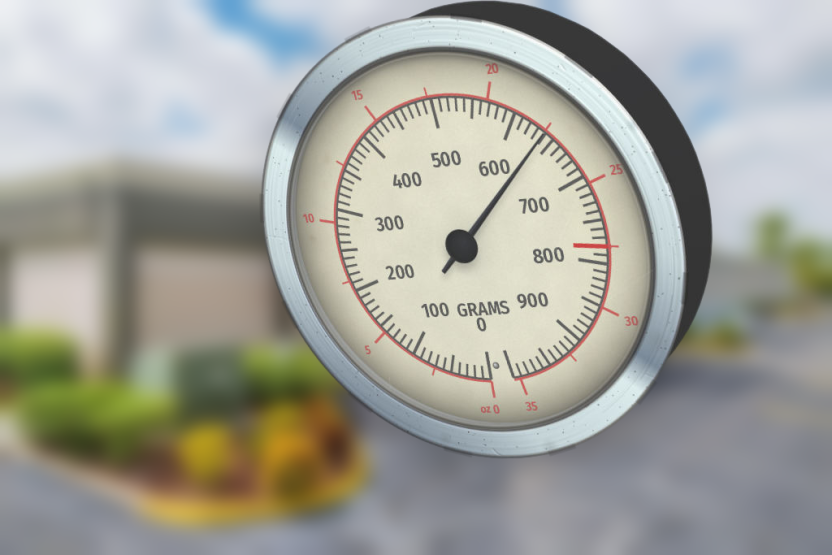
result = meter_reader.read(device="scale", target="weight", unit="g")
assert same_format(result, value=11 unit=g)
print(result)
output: value=640 unit=g
